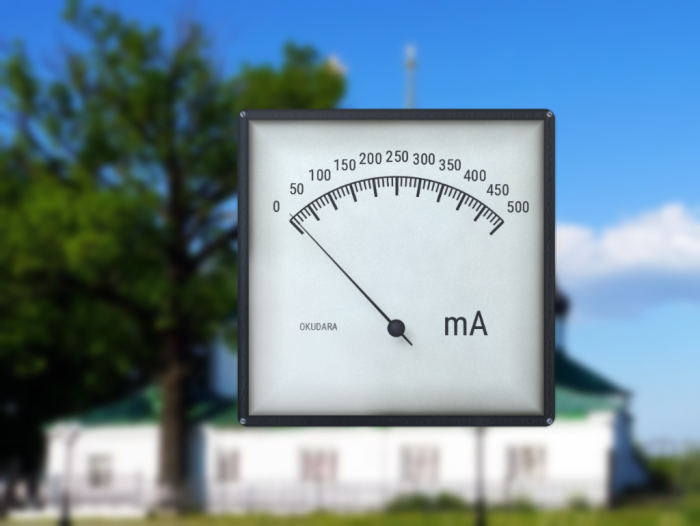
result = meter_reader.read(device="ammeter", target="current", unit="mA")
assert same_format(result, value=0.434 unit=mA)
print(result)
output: value=10 unit=mA
